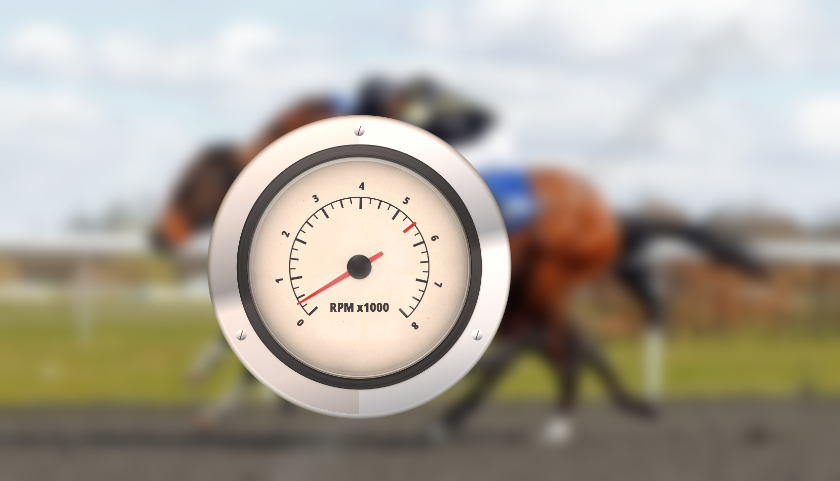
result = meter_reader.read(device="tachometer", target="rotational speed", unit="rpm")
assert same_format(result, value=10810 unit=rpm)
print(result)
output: value=375 unit=rpm
